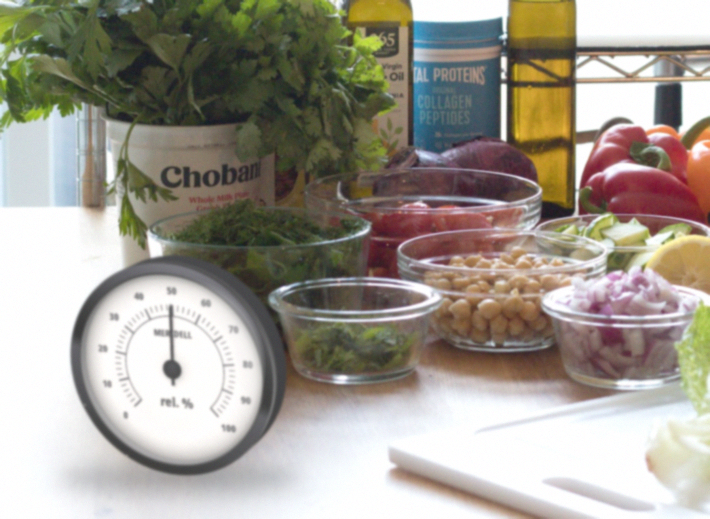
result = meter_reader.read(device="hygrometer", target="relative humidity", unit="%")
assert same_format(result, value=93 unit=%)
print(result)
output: value=50 unit=%
